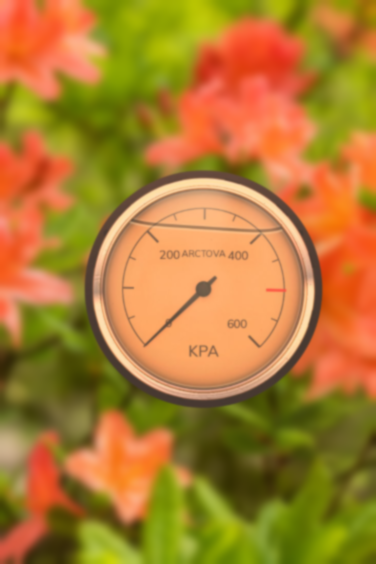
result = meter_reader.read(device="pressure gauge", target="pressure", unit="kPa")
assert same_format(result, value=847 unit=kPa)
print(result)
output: value=0 unit=kPa
